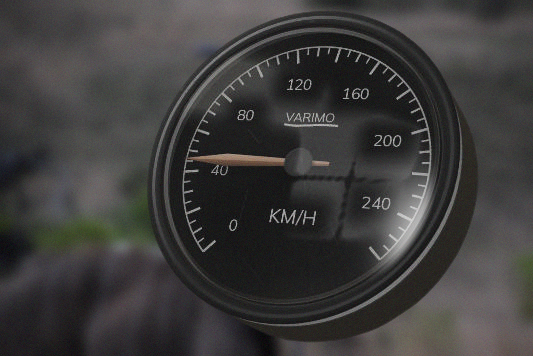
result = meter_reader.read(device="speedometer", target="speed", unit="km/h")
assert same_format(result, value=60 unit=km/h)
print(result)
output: value=45 unit=km/h
